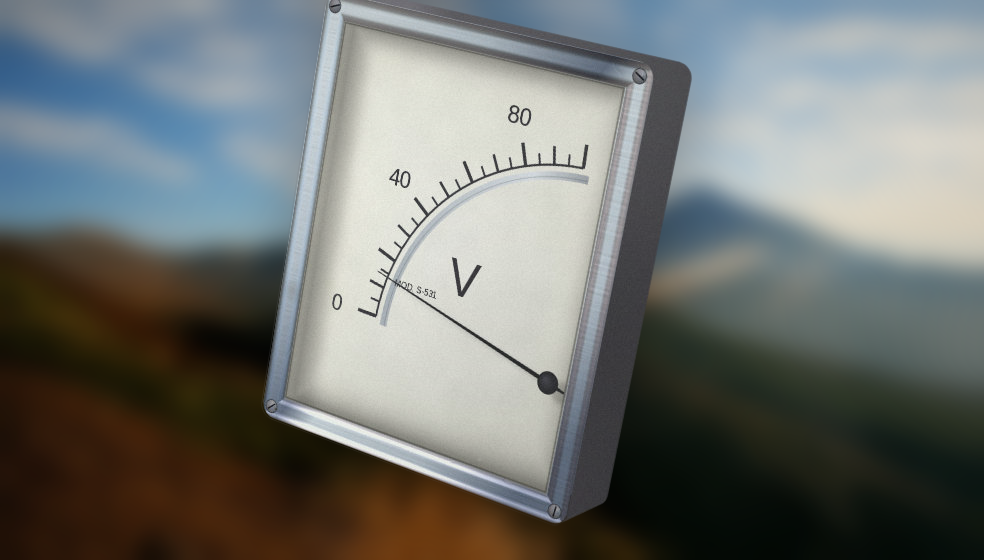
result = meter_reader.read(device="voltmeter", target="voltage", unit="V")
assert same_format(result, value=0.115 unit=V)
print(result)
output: value=15 unit=V
